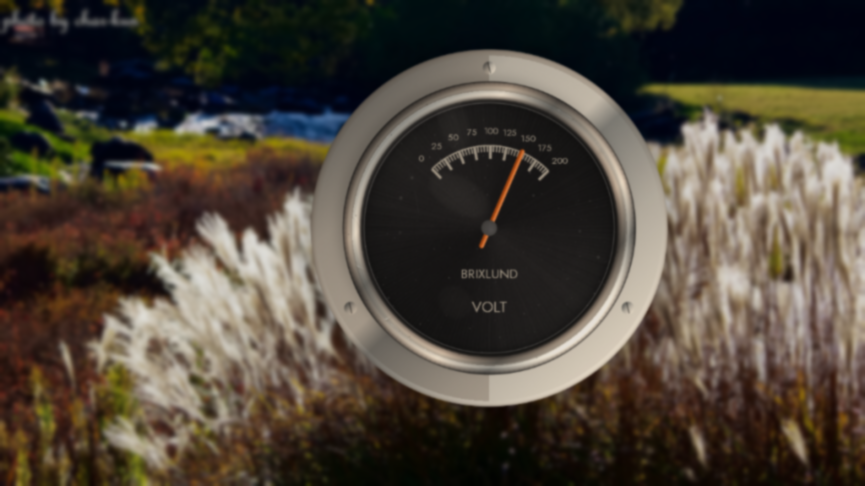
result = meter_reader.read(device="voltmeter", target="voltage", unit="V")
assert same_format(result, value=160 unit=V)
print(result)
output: value=150 unit=V
